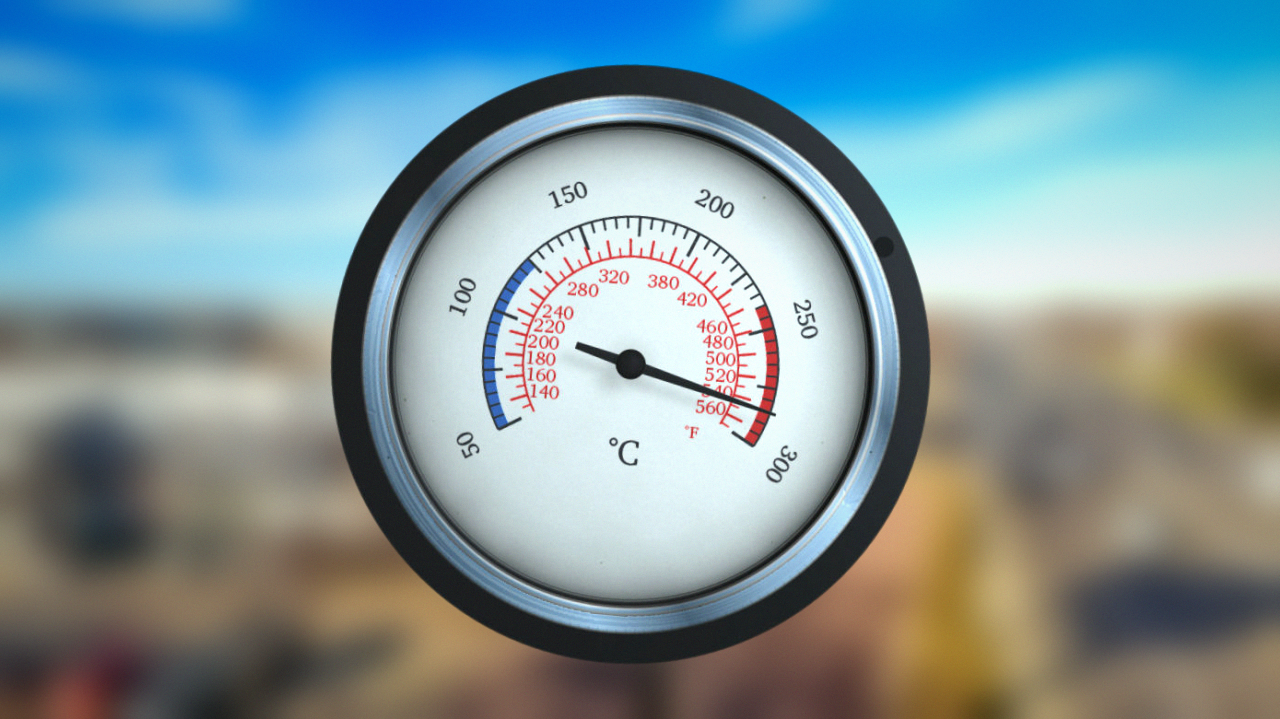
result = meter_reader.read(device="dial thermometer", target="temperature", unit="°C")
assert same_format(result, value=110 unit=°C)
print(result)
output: value=285 unit=°C
